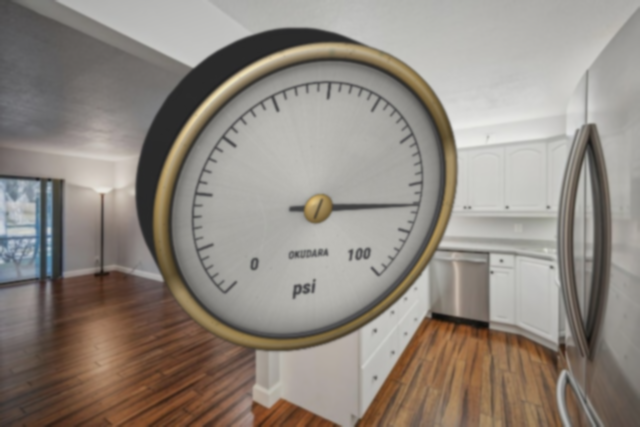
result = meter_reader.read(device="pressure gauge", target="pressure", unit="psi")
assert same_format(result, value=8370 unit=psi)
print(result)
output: value=84 unit=psi
